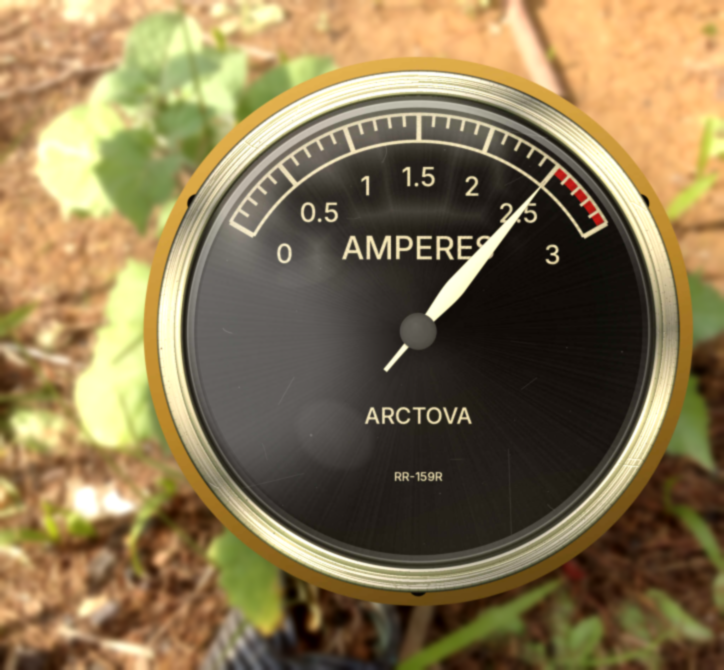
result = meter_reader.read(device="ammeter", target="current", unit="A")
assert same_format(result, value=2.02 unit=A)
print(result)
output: value=2.5 unit=A
